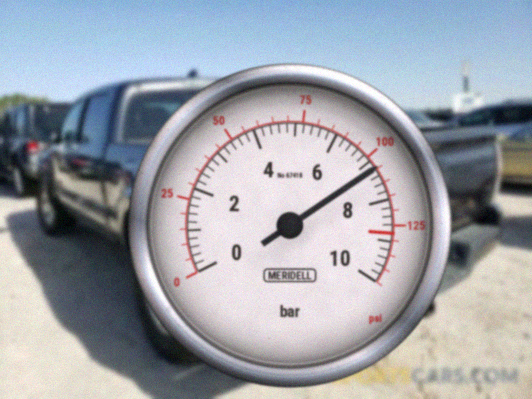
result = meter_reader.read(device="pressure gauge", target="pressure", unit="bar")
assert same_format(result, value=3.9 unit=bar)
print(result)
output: value=7.2 unit=bar
